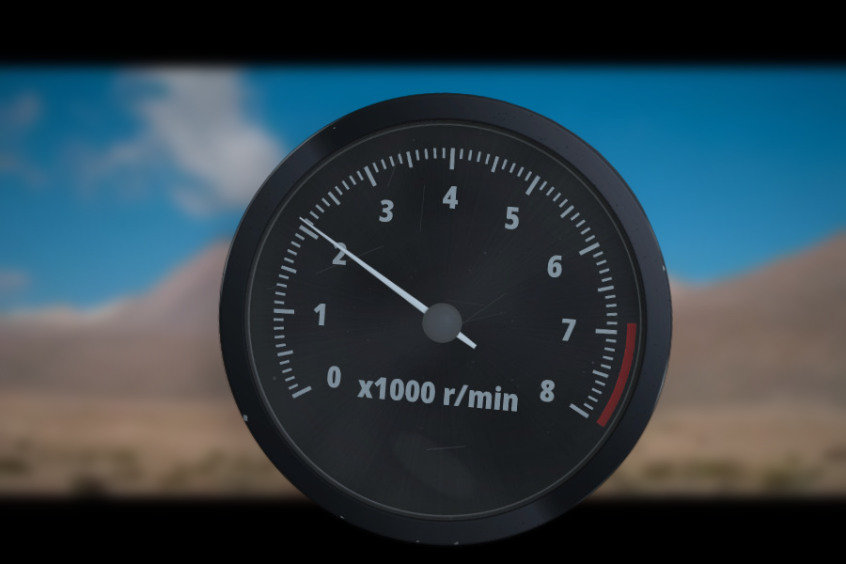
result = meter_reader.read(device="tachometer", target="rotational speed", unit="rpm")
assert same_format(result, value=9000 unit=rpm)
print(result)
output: value=2100 unit=rpm
